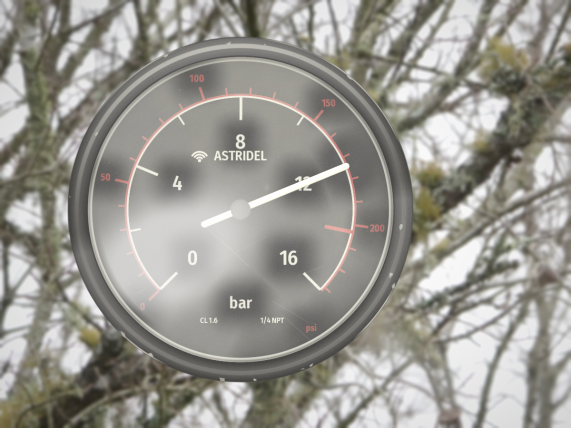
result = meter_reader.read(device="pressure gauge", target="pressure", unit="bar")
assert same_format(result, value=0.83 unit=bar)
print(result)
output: value=12 unit=bar
